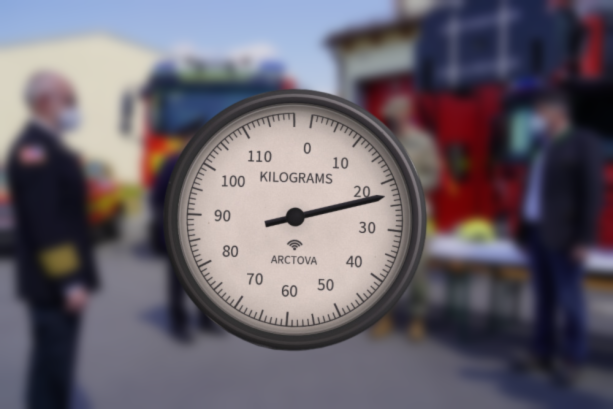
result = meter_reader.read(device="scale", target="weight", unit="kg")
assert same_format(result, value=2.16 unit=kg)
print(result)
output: value=23 unit=kg
